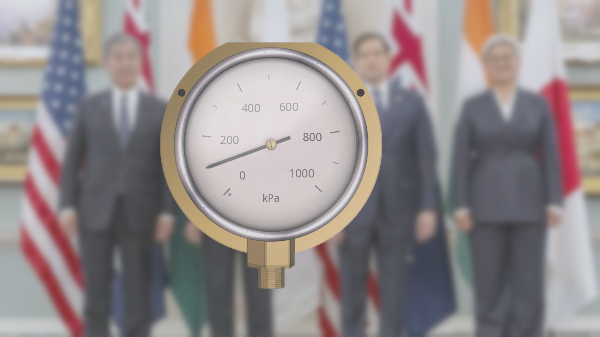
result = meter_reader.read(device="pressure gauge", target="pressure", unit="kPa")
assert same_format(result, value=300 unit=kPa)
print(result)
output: value=100 unit=kPa
